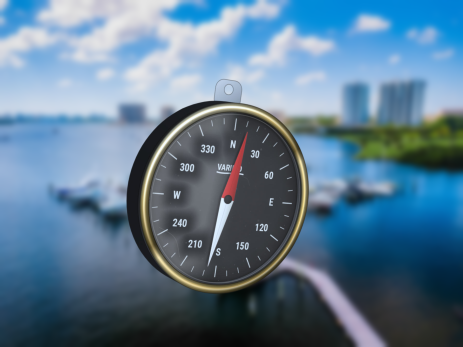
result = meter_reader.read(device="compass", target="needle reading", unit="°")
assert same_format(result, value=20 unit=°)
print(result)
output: value=10 unit=°
